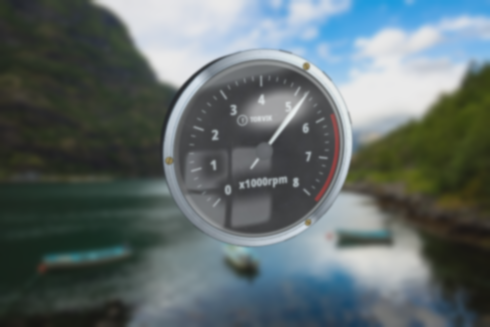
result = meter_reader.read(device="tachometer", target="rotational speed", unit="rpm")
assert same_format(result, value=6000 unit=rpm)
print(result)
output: value=5200 unit=rpm
